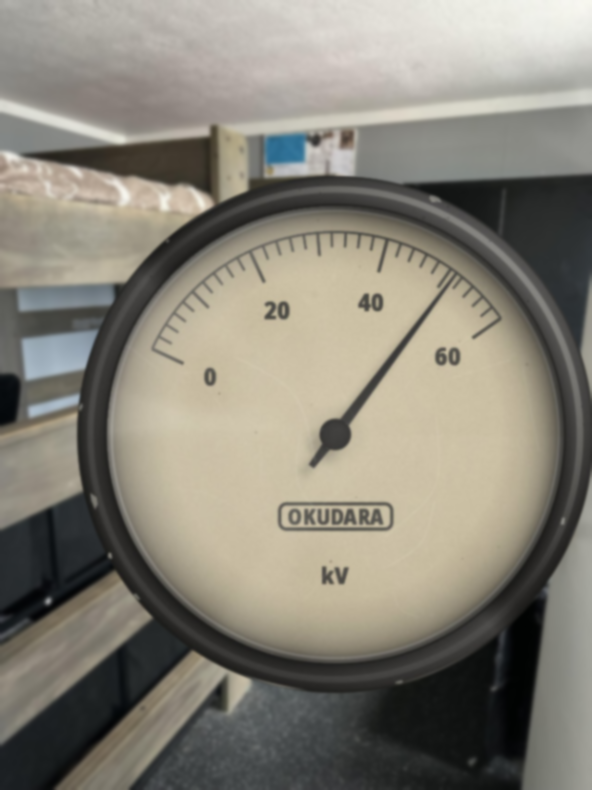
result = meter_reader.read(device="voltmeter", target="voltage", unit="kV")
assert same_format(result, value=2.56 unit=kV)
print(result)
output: value=51 unit=kV
